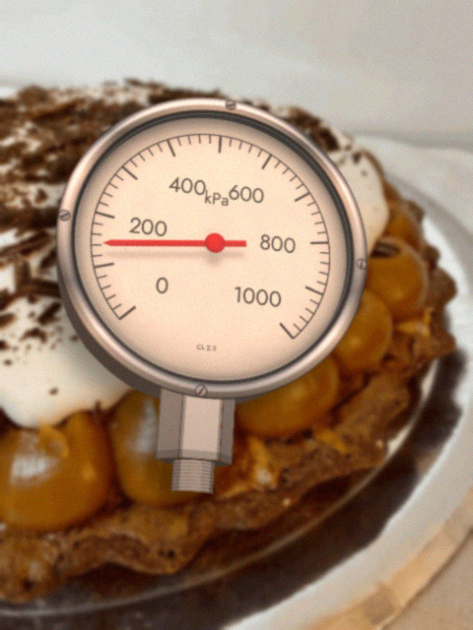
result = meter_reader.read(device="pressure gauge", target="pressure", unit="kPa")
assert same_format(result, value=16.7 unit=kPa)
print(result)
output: value=140 unit=kPa
